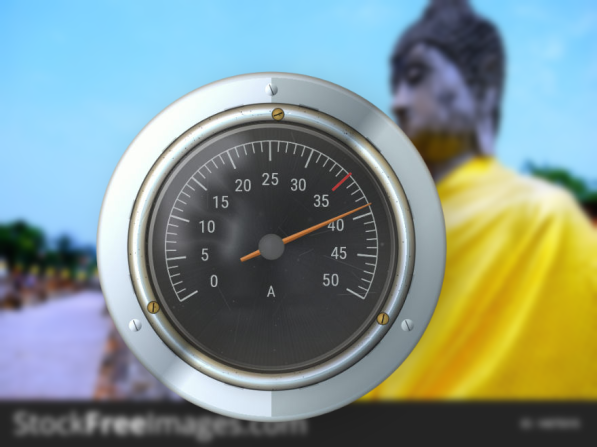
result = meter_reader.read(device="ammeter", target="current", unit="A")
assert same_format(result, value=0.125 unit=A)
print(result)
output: value=39 unit=A
